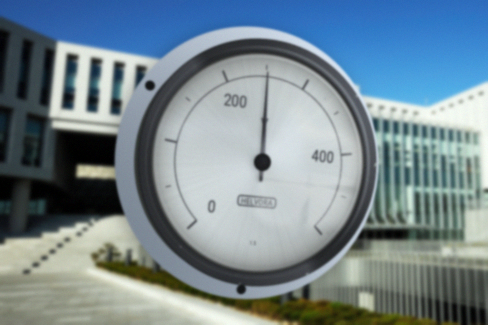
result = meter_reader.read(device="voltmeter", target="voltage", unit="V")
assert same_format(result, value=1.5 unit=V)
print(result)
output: value=250 unit=V
